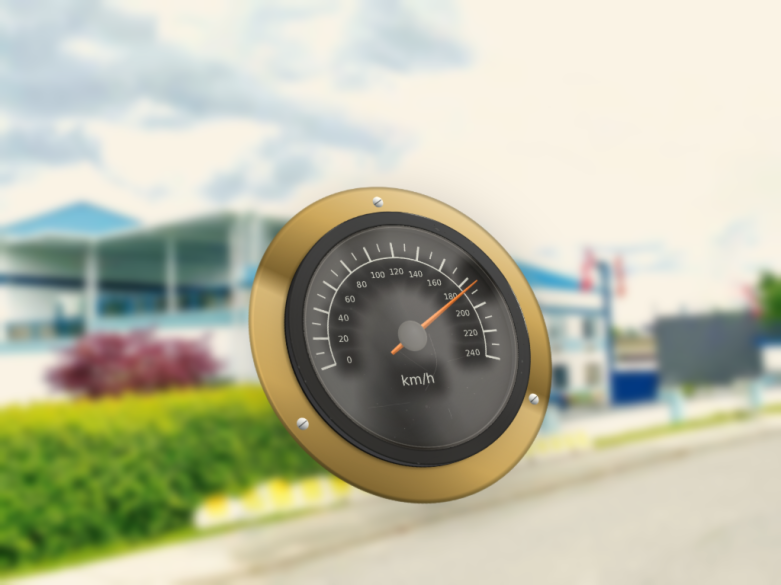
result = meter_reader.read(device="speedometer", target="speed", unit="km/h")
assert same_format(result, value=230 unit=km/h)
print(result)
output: value=185 unit=km/h
